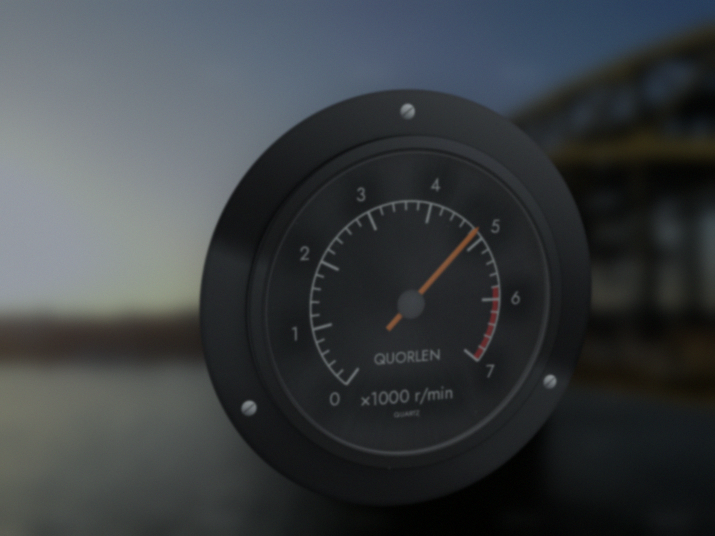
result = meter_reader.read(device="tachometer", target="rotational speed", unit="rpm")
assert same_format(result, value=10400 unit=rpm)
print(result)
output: value=4800 unit=rpm
